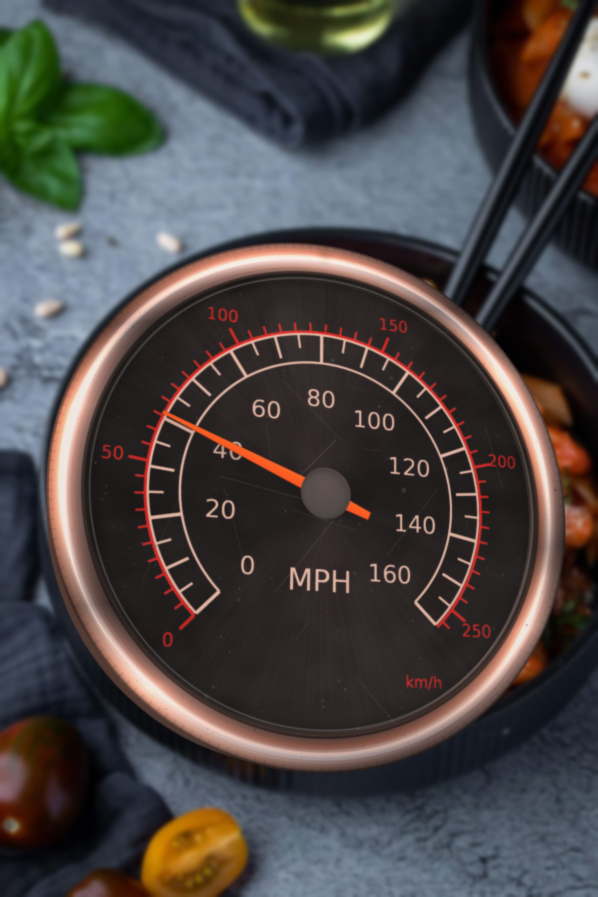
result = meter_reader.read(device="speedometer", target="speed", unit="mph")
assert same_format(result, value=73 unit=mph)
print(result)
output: value=40 unit=mph
